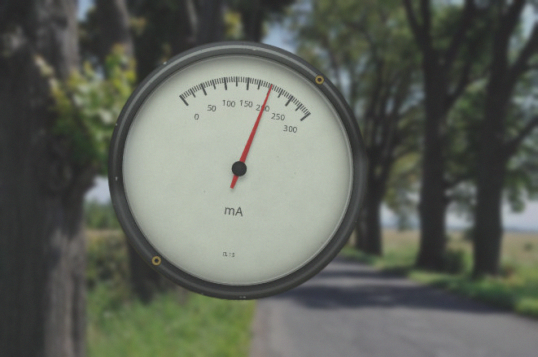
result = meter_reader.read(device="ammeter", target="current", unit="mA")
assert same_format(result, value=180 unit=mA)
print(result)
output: value=200 unit=mA
